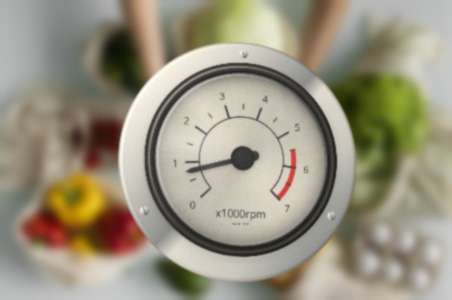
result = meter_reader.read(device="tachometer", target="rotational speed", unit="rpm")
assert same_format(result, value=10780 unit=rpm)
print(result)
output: value=750 unit=rpm
